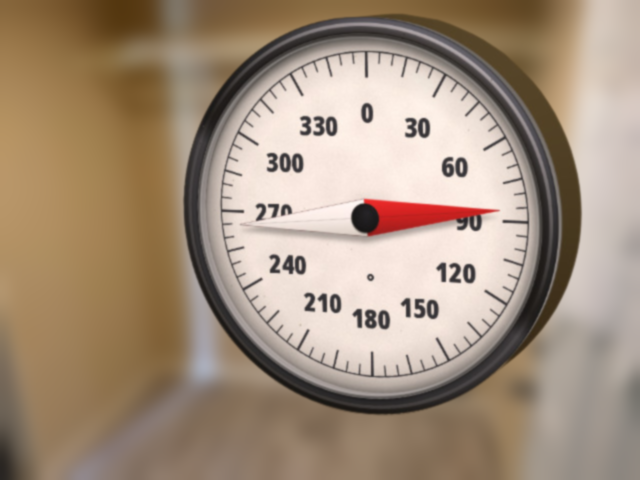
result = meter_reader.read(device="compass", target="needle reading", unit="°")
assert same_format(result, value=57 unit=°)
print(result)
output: value=85 unit=°
